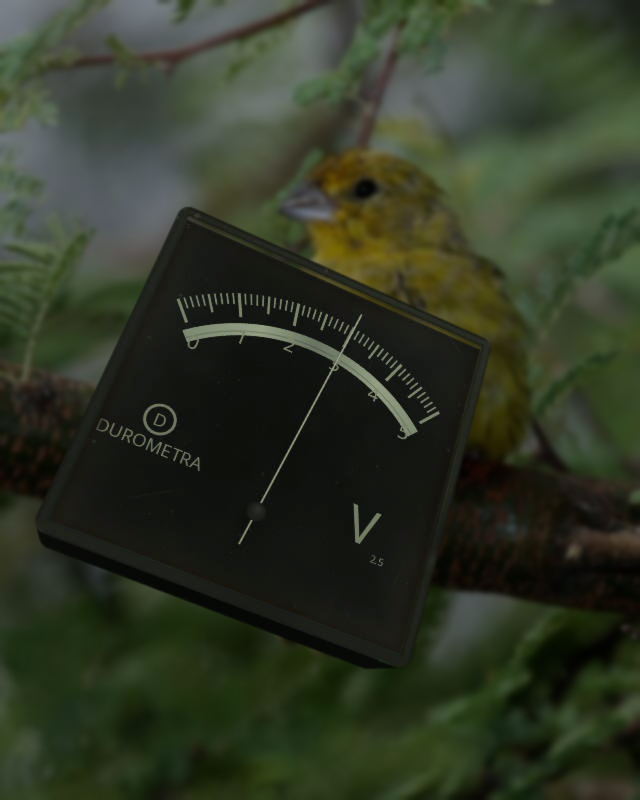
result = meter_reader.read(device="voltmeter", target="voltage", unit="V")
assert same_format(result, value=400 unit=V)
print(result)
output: value=3 unit=V
